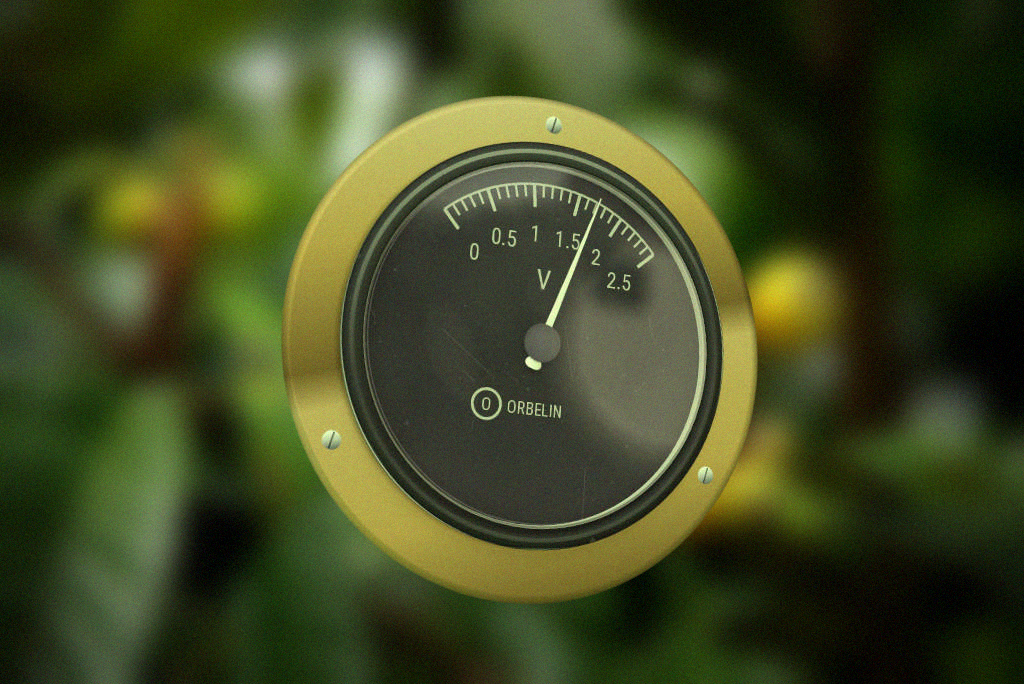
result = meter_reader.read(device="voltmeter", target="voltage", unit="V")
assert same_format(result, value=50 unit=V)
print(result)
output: value=1.7 unit=V
